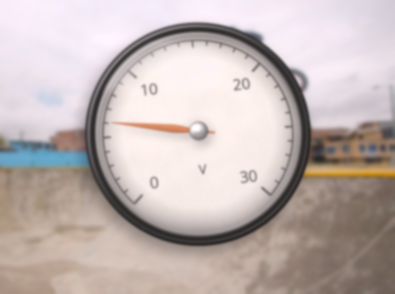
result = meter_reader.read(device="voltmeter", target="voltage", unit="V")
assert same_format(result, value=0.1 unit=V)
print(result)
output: value=6 unit=V
